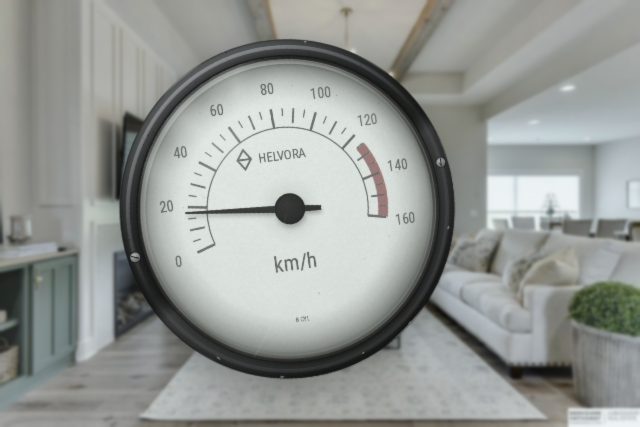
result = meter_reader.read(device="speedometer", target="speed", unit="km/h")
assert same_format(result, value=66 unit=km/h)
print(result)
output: value=17.5 unit=km/h
